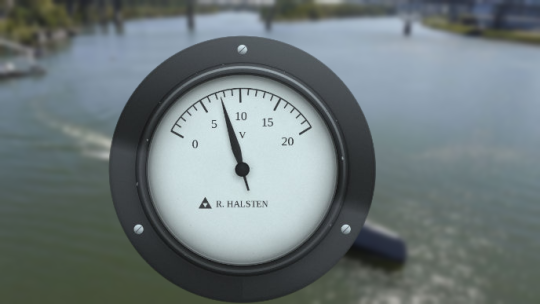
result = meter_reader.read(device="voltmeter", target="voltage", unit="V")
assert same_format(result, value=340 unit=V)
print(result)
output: value=7.5 unit=V
